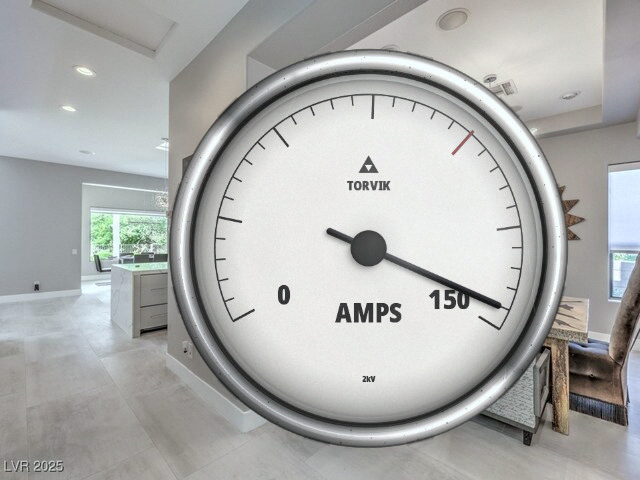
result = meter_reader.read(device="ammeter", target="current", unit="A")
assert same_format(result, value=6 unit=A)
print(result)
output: value=145 unit=A
